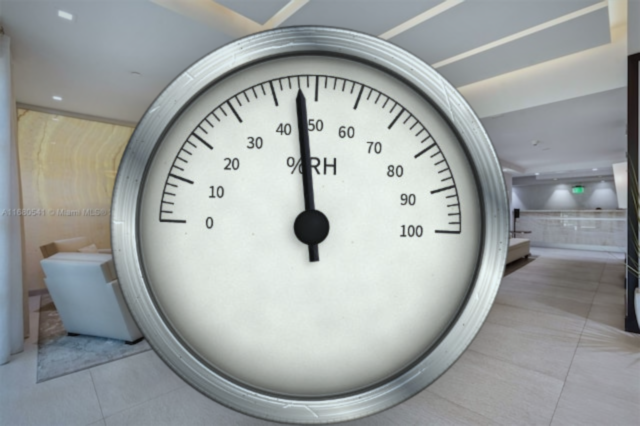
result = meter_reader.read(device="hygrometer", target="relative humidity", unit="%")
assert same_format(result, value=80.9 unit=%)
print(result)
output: value=46 unit=%
